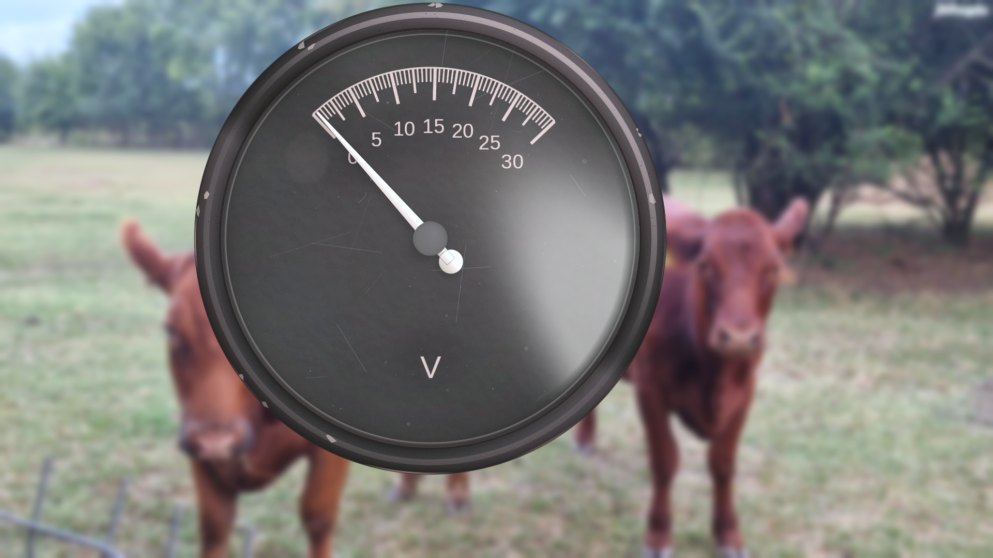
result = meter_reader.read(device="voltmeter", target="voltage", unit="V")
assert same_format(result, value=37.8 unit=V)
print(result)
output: value=0.5 unit=V
